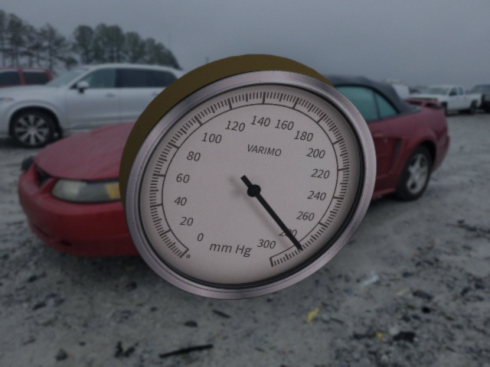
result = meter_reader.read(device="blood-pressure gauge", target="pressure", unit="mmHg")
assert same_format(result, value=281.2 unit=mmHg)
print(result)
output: value=280 unit=mmHg
